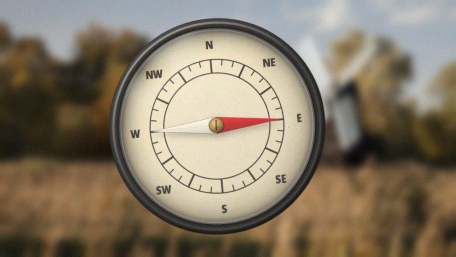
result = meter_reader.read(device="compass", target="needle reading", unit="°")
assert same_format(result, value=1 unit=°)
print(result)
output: value=90 unit=°
